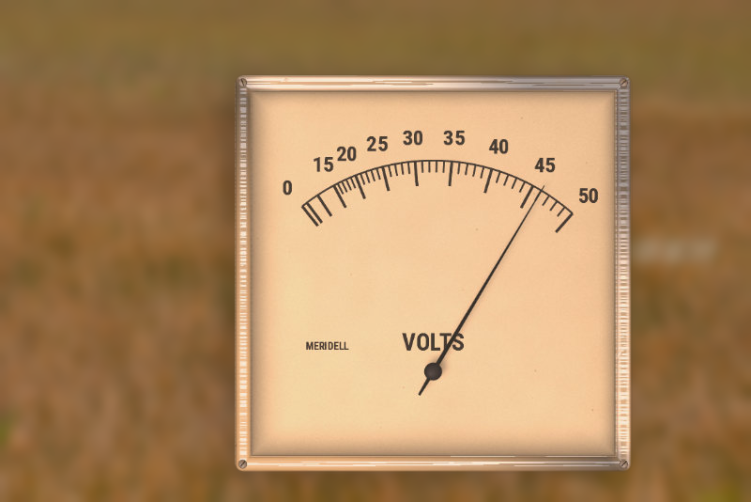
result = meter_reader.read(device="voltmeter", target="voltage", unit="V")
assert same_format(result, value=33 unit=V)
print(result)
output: value=46 unit=V
